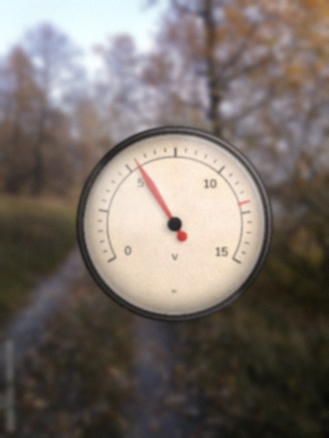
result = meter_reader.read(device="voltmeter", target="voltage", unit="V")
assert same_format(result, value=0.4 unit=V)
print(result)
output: value=5.5 unit=V
